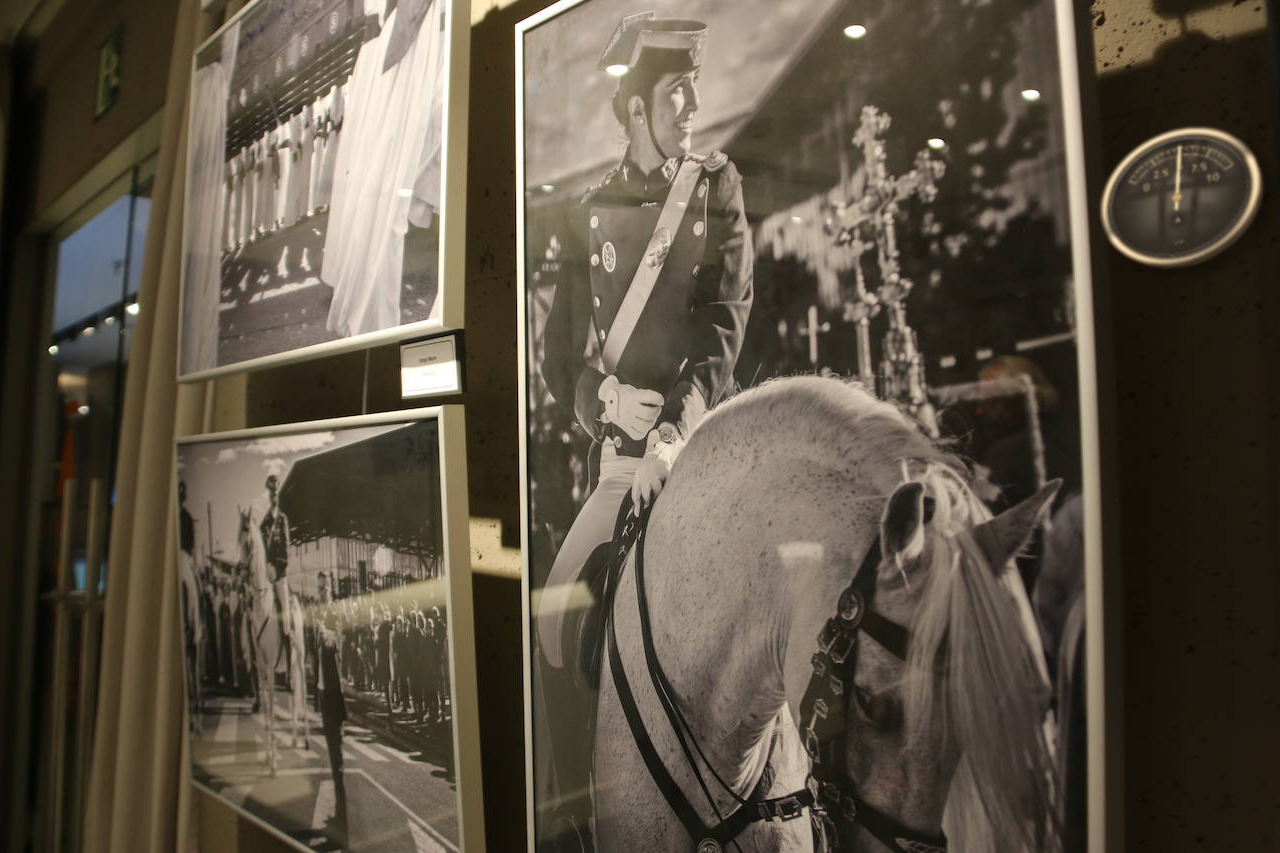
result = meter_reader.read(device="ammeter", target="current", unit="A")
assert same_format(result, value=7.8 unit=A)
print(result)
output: value=5 unit=A
